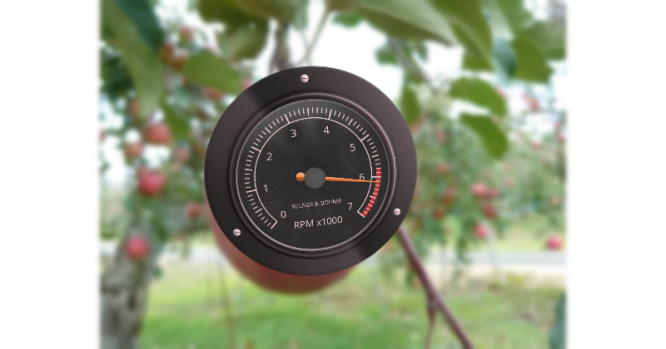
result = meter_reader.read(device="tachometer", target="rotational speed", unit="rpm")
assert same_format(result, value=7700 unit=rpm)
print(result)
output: value=6100 unit=rpm
